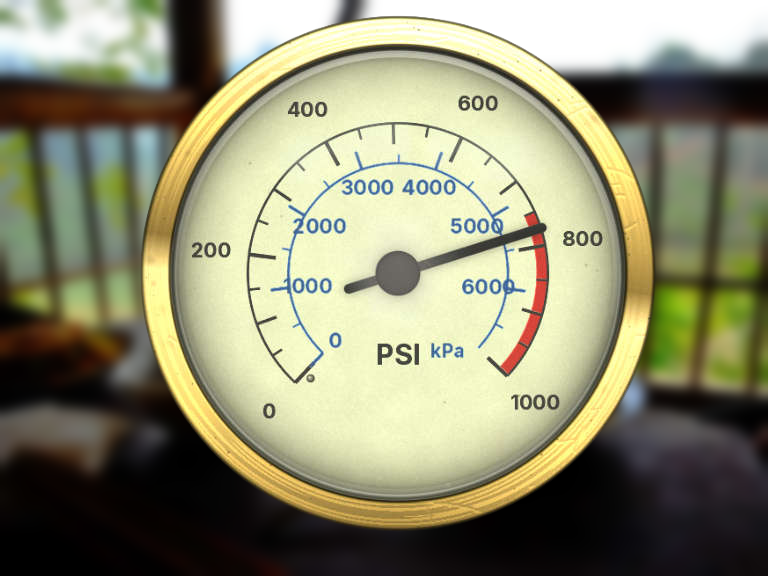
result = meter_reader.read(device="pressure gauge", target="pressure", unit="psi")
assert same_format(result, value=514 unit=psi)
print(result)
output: value=775 unit=psi
